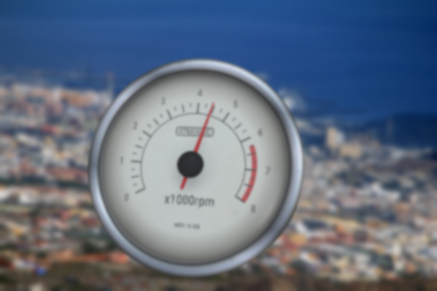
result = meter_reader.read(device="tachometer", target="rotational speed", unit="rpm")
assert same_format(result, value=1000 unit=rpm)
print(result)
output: value=4500 unit=rpm
